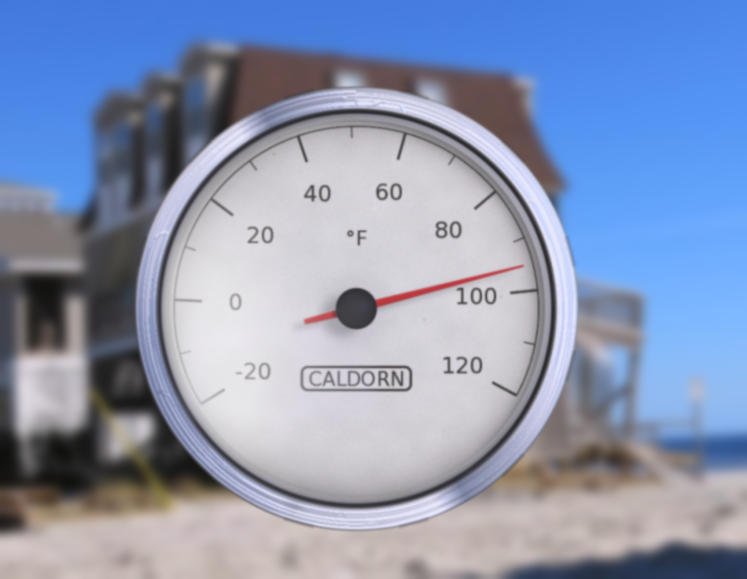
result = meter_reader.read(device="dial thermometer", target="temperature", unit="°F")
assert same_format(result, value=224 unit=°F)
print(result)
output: value=95 unit=°F
